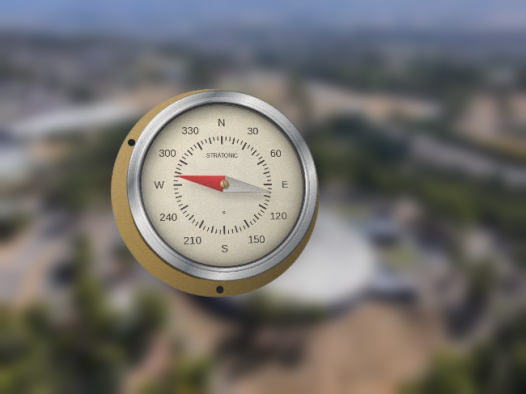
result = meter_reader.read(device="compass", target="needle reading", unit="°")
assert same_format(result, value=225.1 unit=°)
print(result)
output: value=280 unit=°
